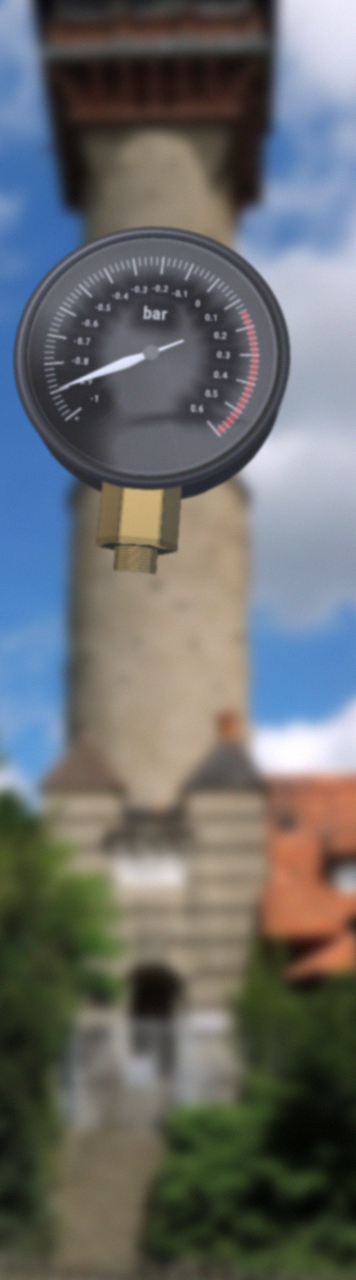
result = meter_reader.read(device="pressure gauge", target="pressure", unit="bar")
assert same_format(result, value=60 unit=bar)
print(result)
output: value=-0.9 unit=bar
